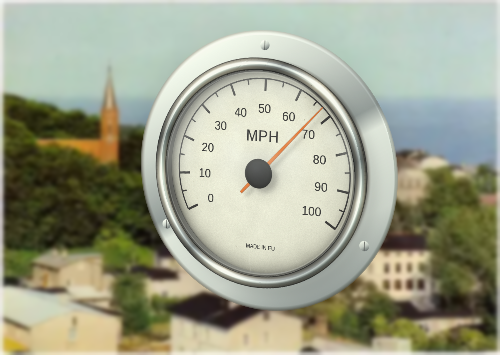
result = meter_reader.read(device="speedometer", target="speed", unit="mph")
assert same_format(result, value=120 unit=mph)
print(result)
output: value=67.5 unit=mph
